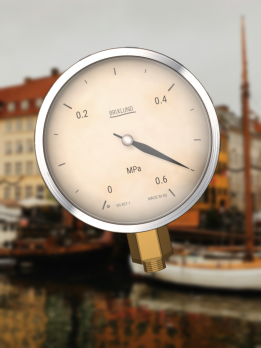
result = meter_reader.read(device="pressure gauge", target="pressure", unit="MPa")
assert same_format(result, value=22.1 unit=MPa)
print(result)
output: value=0.55 unit=MPa
